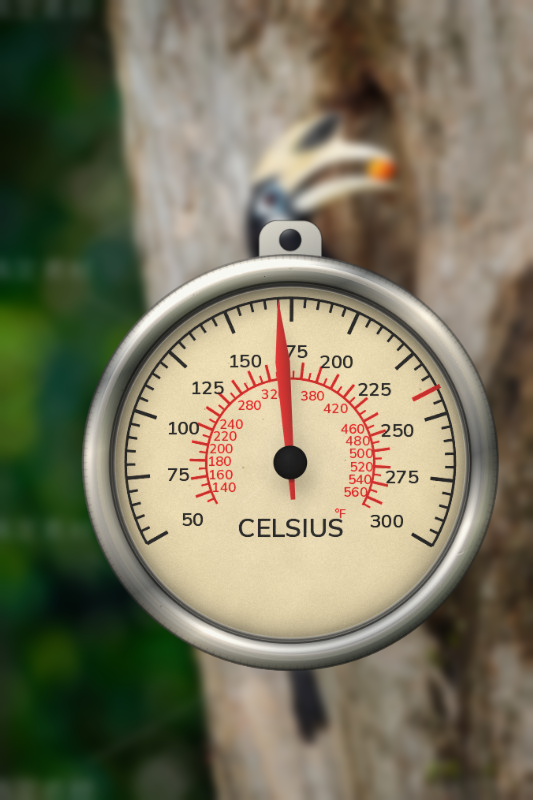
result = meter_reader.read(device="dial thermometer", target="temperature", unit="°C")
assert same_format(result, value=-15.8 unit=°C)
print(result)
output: value=170 unit=°C
